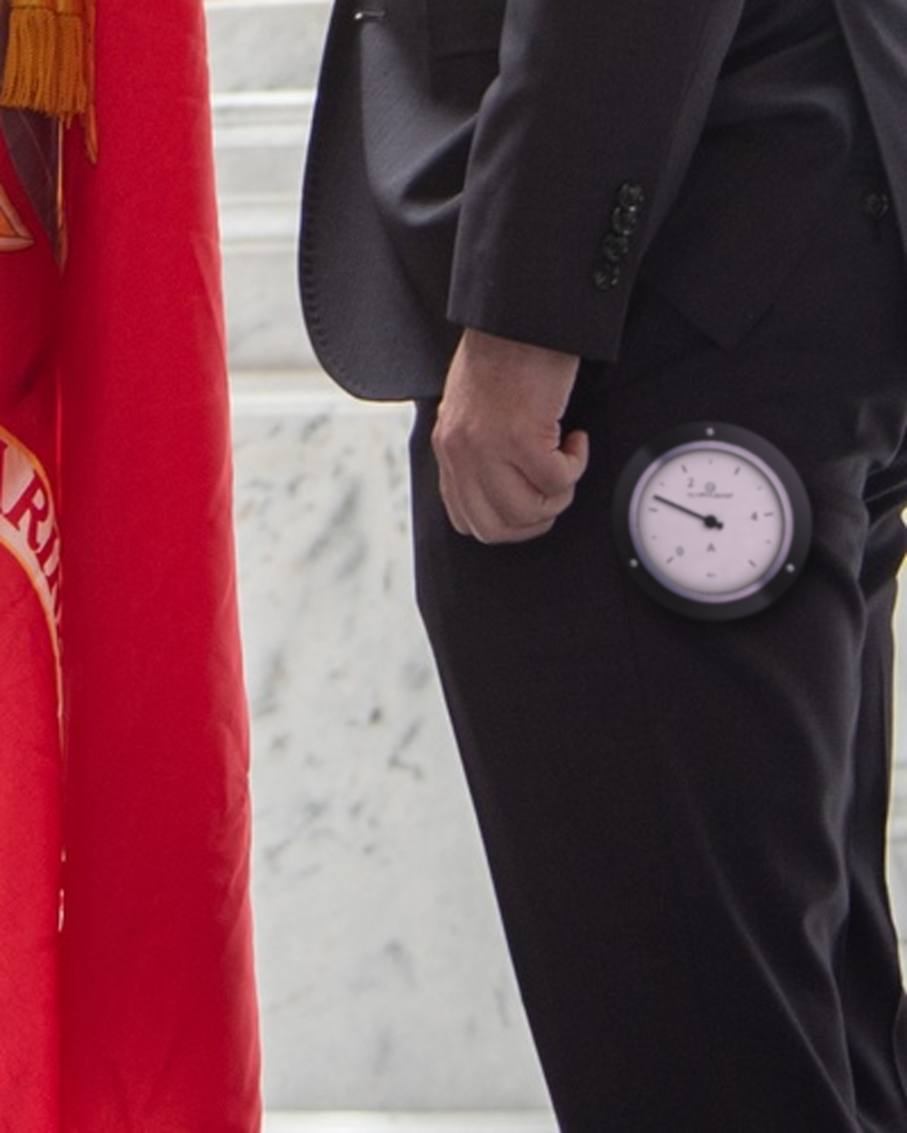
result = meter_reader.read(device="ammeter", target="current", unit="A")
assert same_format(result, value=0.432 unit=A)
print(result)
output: value=1.25 unit=A
